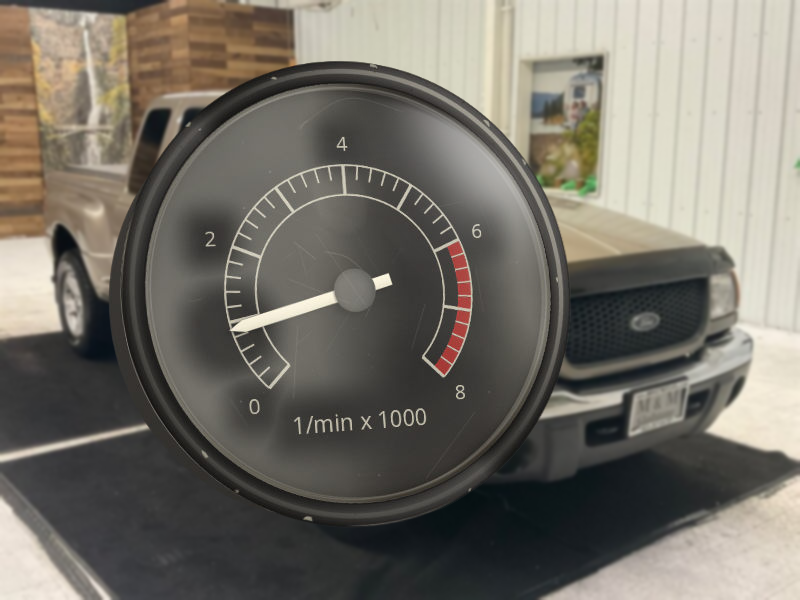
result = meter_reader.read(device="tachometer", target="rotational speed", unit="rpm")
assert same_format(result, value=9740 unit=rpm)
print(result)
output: value=900 unit=rpm
